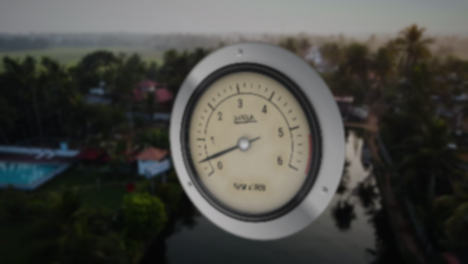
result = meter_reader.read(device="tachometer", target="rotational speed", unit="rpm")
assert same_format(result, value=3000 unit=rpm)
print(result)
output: value=400 unit=rpm
